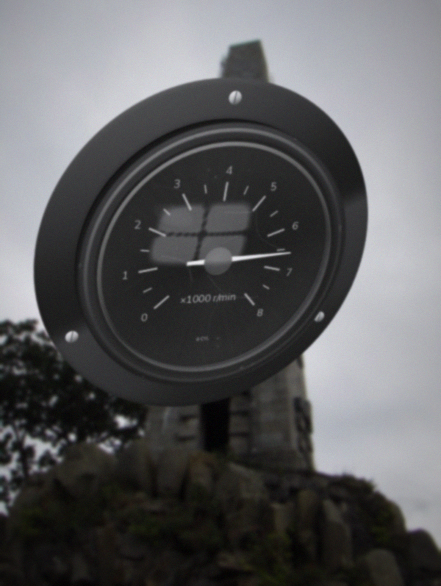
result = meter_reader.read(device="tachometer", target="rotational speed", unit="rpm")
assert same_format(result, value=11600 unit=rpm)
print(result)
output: value=6500 unit=rpm
